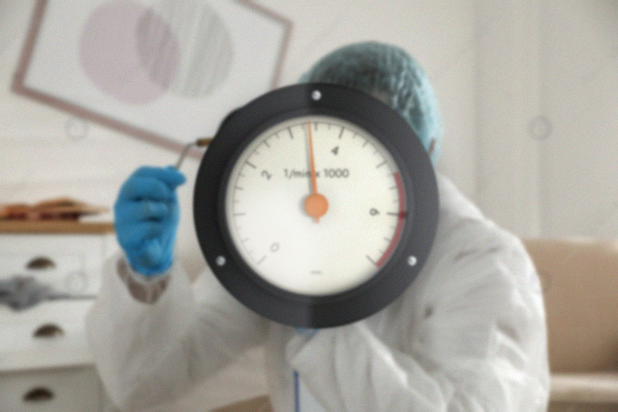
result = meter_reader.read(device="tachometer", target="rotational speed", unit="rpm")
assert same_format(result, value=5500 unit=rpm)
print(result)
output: value=3375 unit=rpm
